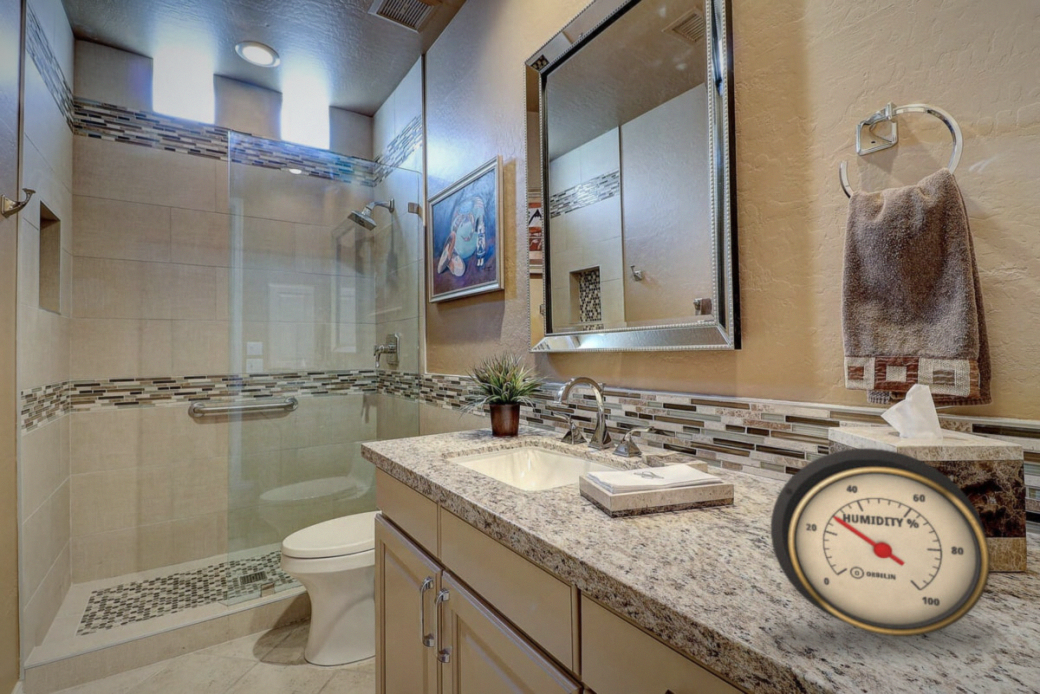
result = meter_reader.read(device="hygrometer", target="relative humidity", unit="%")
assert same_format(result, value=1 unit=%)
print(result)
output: value=28 unit=%
